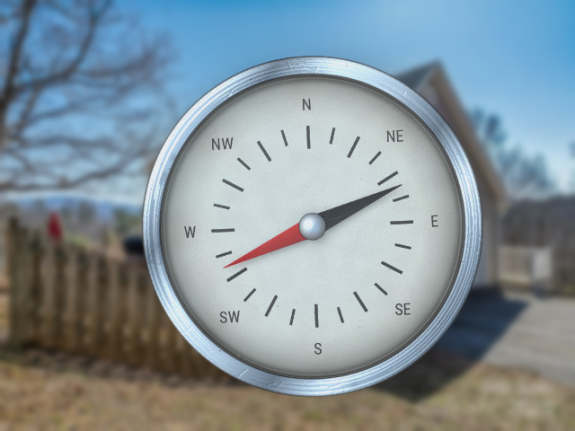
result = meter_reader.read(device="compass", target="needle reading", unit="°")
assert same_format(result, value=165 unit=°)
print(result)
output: value=247.5 unit=°
